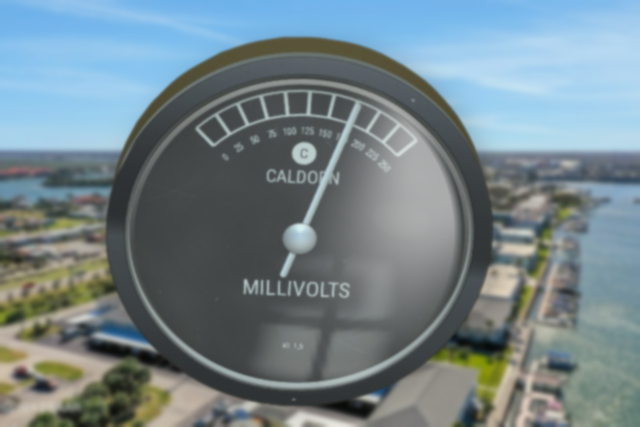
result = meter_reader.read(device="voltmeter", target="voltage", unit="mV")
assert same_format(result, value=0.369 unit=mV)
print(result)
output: value=175 unit=mV
